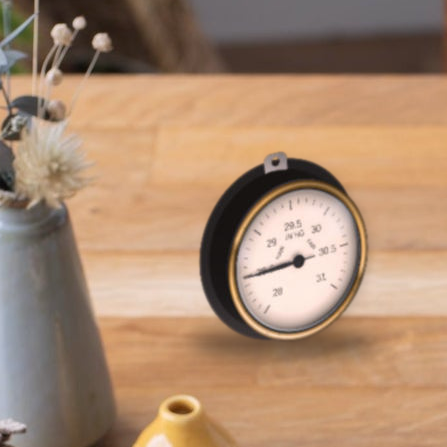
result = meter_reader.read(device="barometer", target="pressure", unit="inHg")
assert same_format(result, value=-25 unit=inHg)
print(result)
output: value=28.5 unit=inHg
